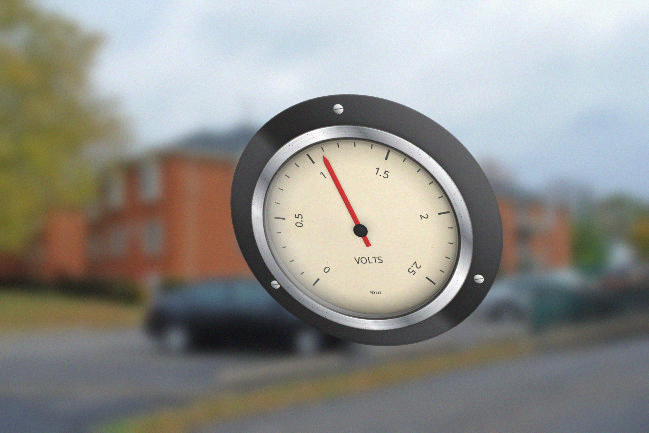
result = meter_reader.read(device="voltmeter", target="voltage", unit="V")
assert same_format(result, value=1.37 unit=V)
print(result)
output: value=1.1 unit=V
